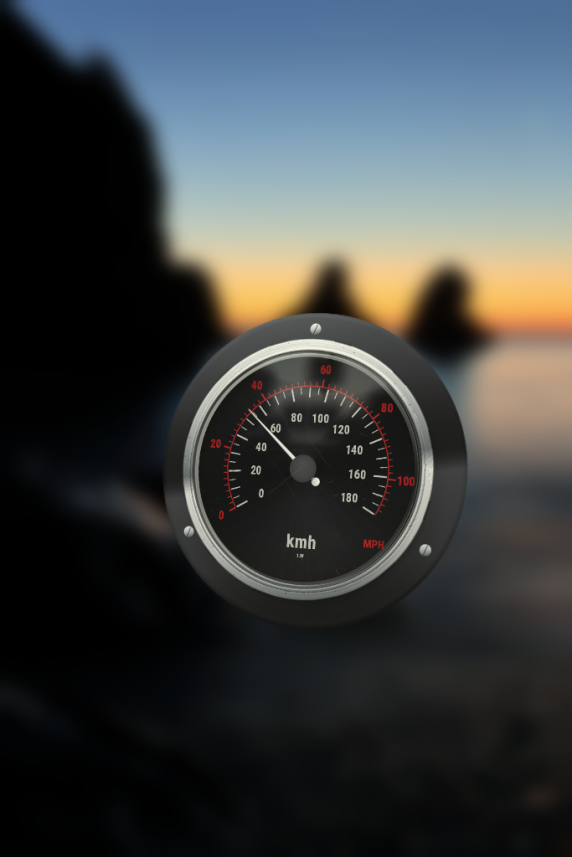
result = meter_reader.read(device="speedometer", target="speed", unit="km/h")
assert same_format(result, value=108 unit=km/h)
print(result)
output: value=55 unit=km/h
